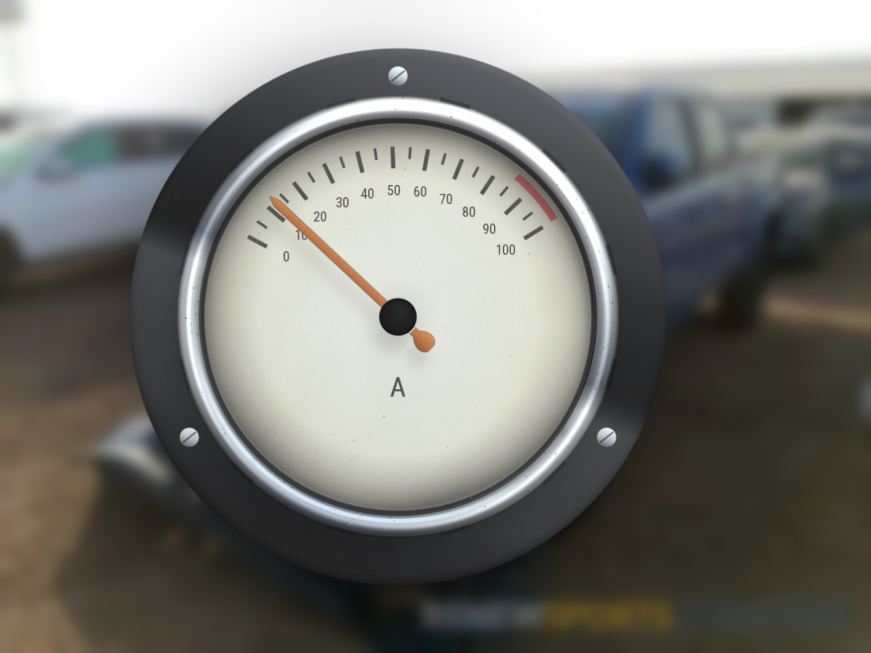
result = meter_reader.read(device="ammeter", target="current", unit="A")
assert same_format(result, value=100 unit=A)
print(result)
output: value=12.5 unit=A
